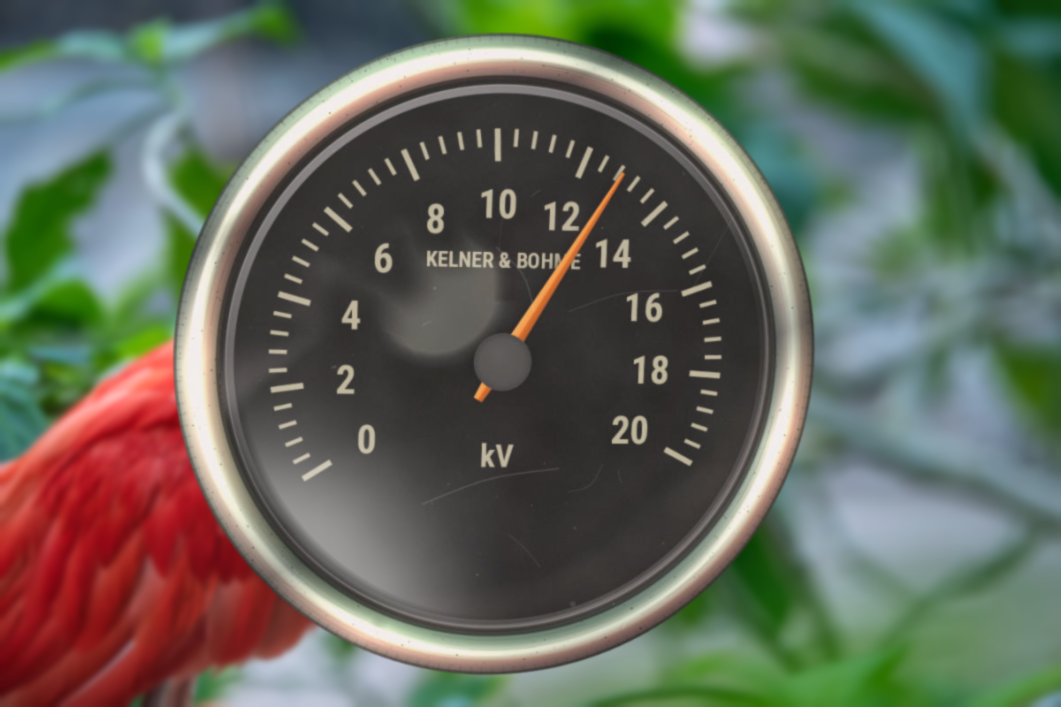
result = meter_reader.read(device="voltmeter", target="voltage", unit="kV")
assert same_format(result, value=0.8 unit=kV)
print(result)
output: value=12.8 unit=kV
